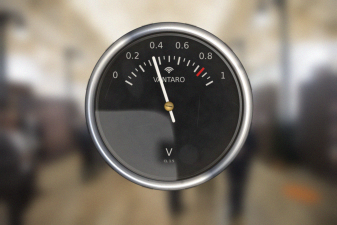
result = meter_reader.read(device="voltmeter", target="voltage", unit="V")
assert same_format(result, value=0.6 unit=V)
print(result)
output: value=0.35 unit=V
